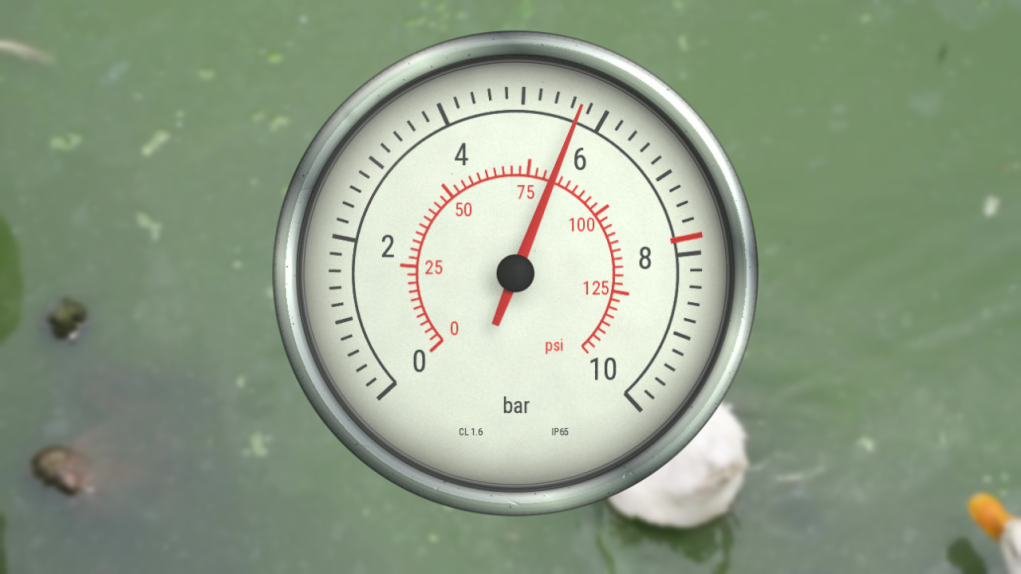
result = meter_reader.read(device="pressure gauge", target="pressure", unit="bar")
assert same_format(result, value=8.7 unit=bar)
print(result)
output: value=5.7 unit=bar
